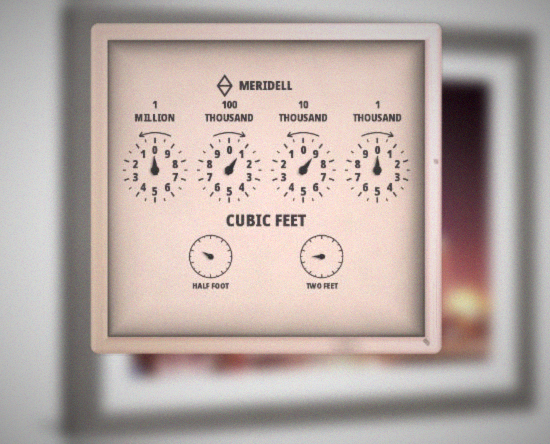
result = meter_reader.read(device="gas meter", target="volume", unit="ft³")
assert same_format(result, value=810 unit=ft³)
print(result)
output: value=9000 unit=ft³
